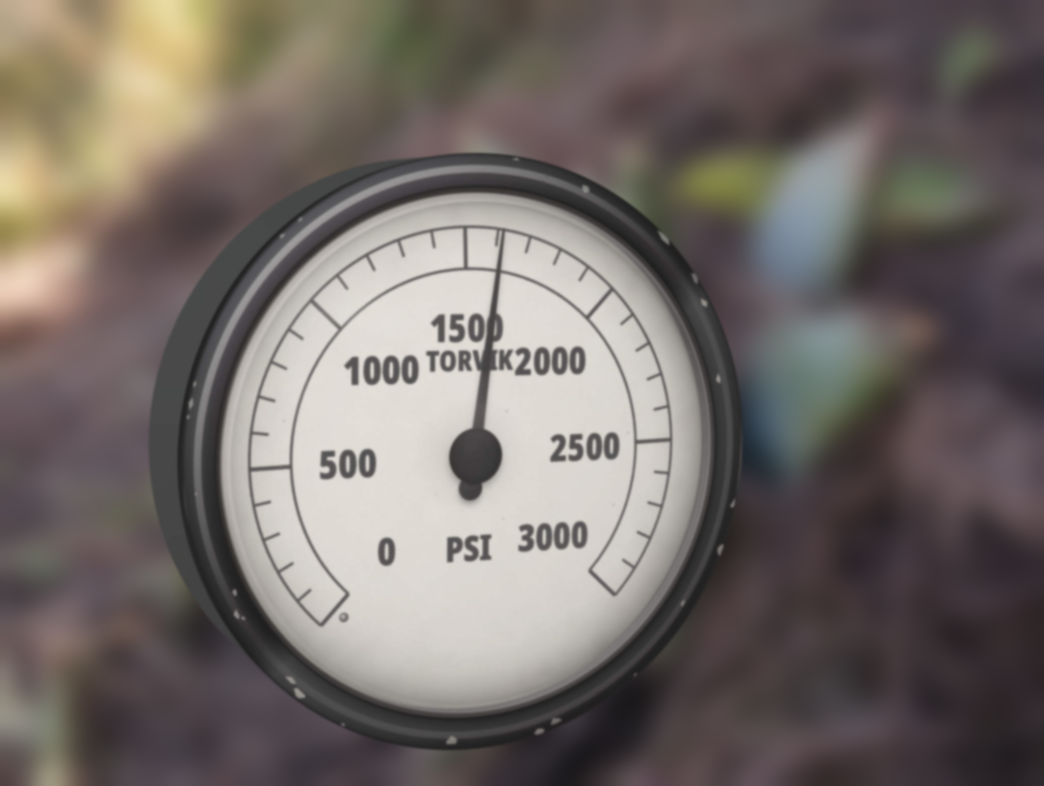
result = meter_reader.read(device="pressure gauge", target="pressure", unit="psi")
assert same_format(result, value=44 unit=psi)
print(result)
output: value=1600 unit=psi
